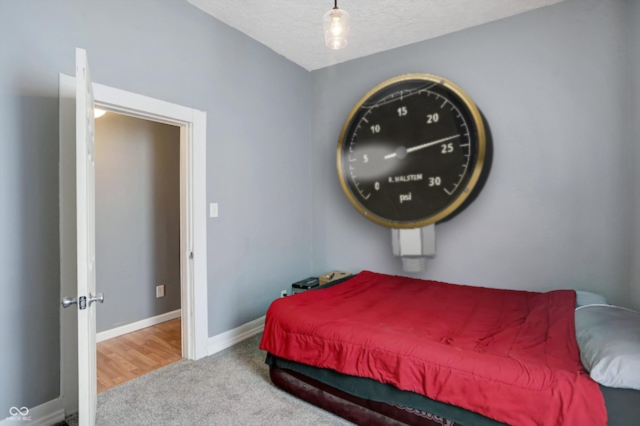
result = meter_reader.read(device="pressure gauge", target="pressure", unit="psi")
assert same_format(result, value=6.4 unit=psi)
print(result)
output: value=24 unit=psi
